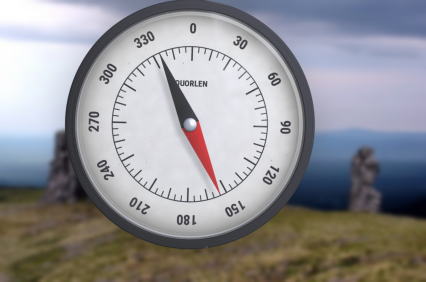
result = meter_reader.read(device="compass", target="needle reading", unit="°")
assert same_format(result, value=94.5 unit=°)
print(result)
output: value=155 unit=°
